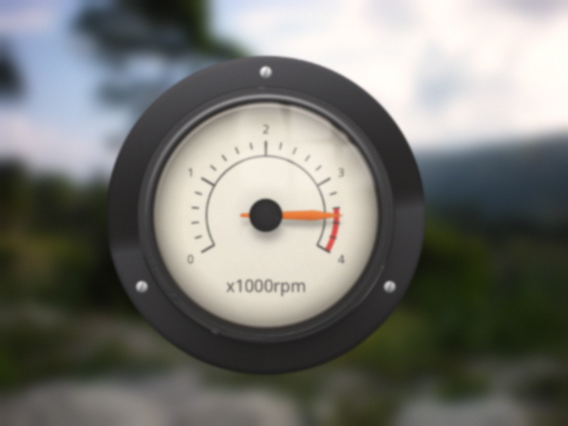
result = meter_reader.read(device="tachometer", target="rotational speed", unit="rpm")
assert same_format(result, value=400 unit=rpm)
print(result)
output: value=3500 unit=rpm
